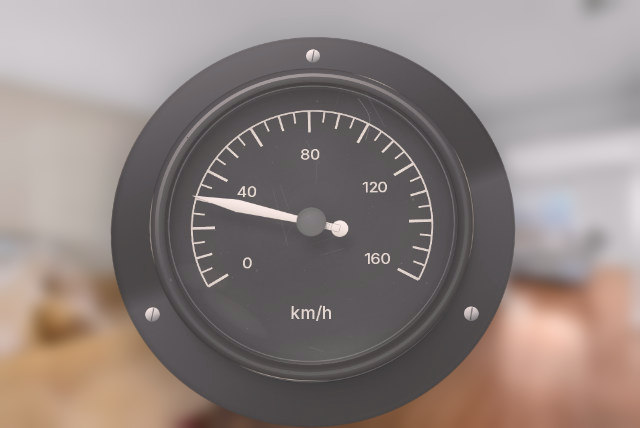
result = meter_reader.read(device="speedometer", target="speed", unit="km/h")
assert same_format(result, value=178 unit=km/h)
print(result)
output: value=30 unit=km/h
